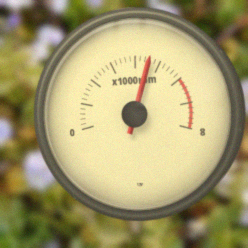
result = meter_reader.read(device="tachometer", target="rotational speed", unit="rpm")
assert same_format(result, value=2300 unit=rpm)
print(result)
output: value=4600 unit=rpm
